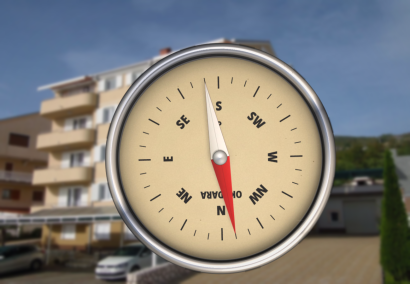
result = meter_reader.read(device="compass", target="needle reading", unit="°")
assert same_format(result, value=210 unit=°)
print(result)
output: value=350 unit=°
